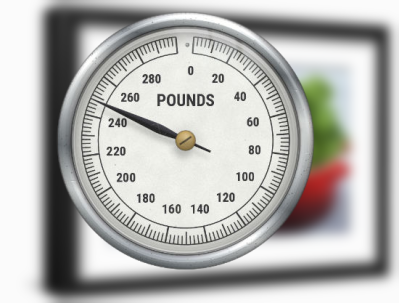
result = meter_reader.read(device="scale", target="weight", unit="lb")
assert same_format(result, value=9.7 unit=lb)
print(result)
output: value=248 unit=lb
